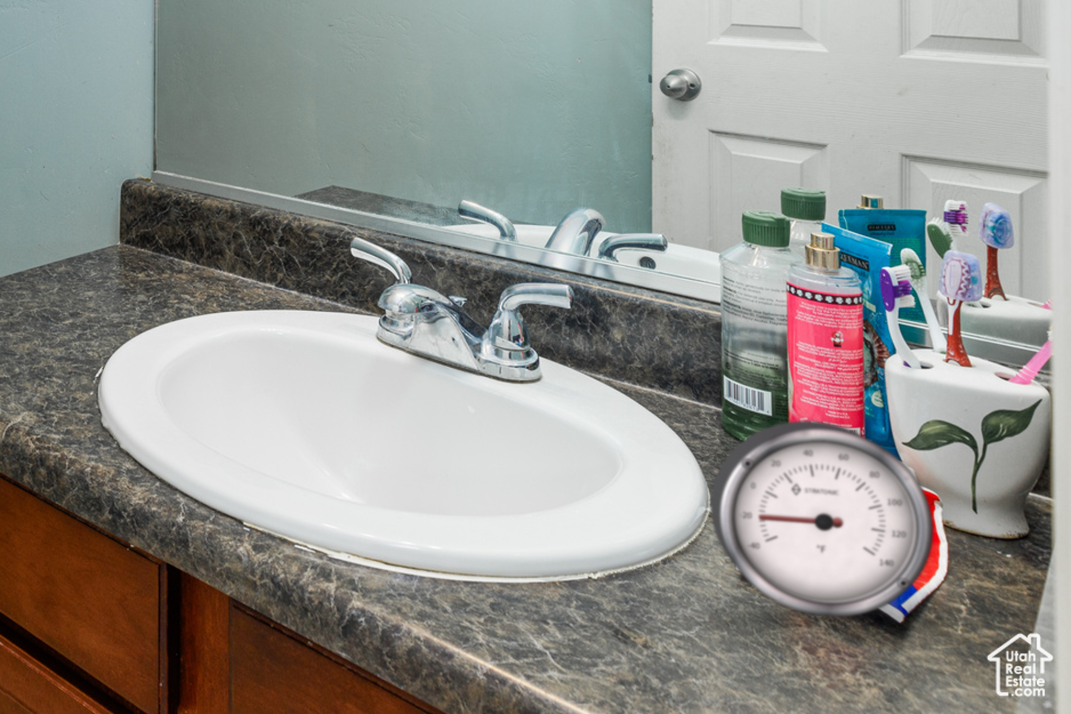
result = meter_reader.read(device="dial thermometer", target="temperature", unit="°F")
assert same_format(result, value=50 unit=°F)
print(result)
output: value=-20 unit=°F
